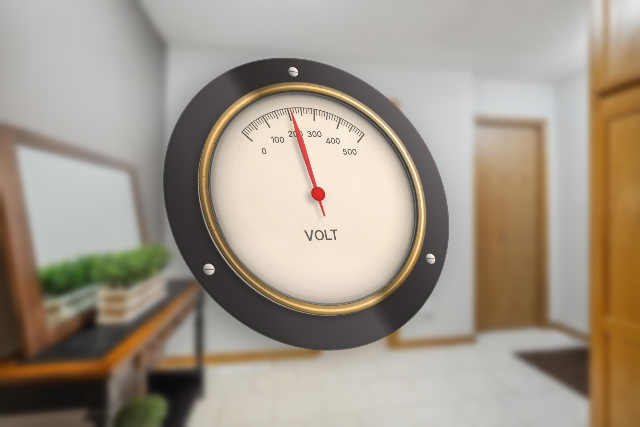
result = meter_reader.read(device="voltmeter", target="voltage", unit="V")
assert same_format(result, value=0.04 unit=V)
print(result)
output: value=200 unit=V
